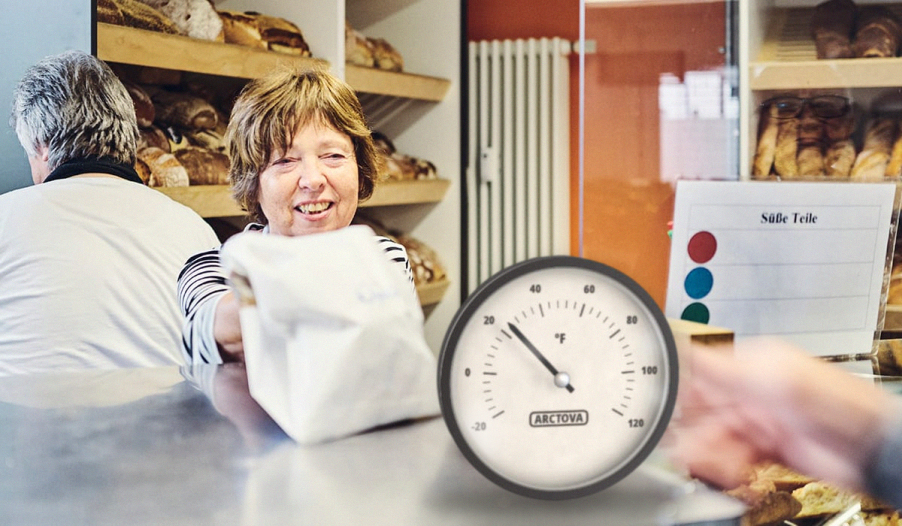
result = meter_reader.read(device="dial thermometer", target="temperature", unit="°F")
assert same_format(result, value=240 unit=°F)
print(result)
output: value=24 unit=°F
